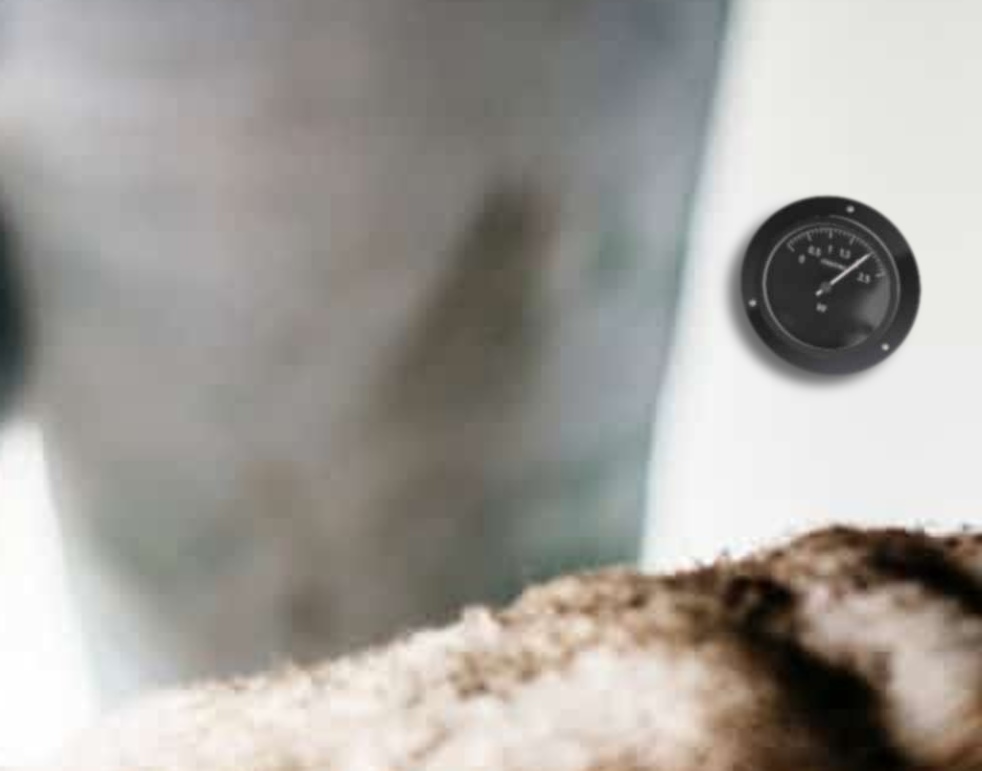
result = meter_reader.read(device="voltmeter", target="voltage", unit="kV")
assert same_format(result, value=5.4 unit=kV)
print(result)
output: value=2 unit=kV
